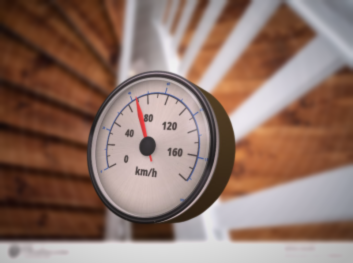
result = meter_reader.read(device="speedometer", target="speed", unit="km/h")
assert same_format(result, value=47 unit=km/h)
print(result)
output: value=70 unit=km/h
